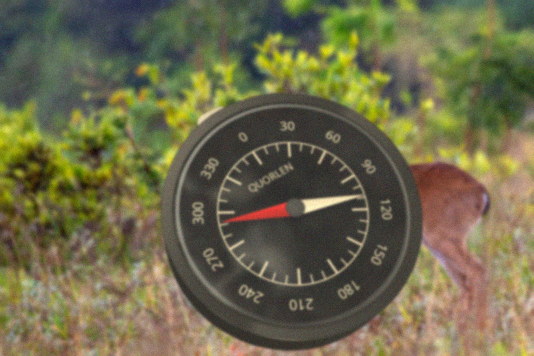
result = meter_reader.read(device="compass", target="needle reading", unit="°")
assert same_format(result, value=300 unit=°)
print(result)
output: value=290 unit=°
